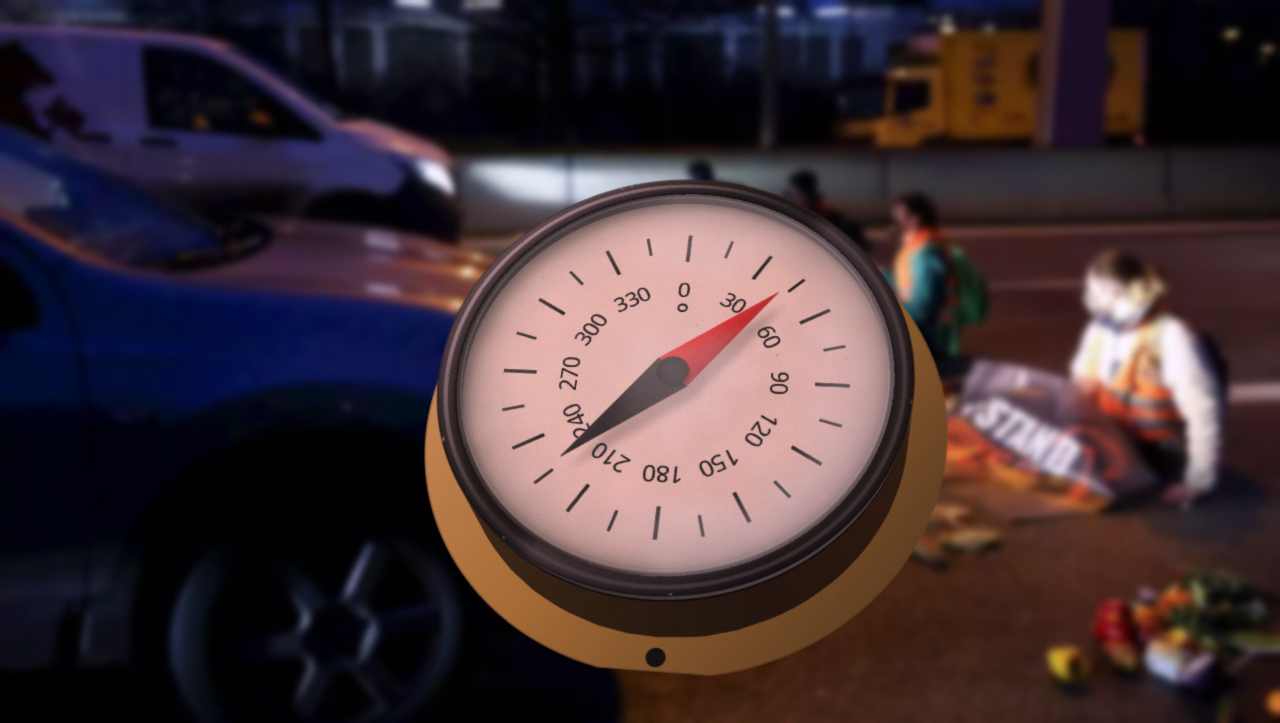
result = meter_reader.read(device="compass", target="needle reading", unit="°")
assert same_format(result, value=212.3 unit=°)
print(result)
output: value=45 unit=°
